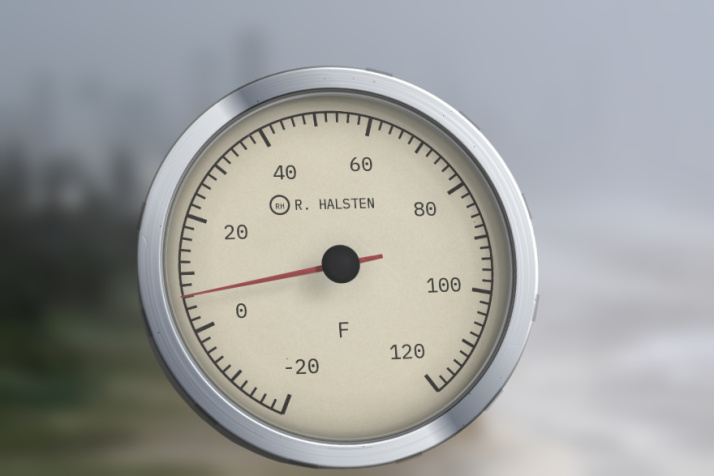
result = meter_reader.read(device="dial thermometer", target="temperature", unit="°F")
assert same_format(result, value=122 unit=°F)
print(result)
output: value=6 unit=°F
